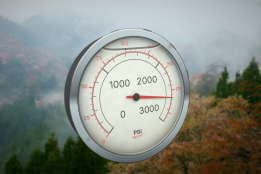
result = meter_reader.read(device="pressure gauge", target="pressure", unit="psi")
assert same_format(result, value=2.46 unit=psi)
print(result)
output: value=2600 unit=psi
